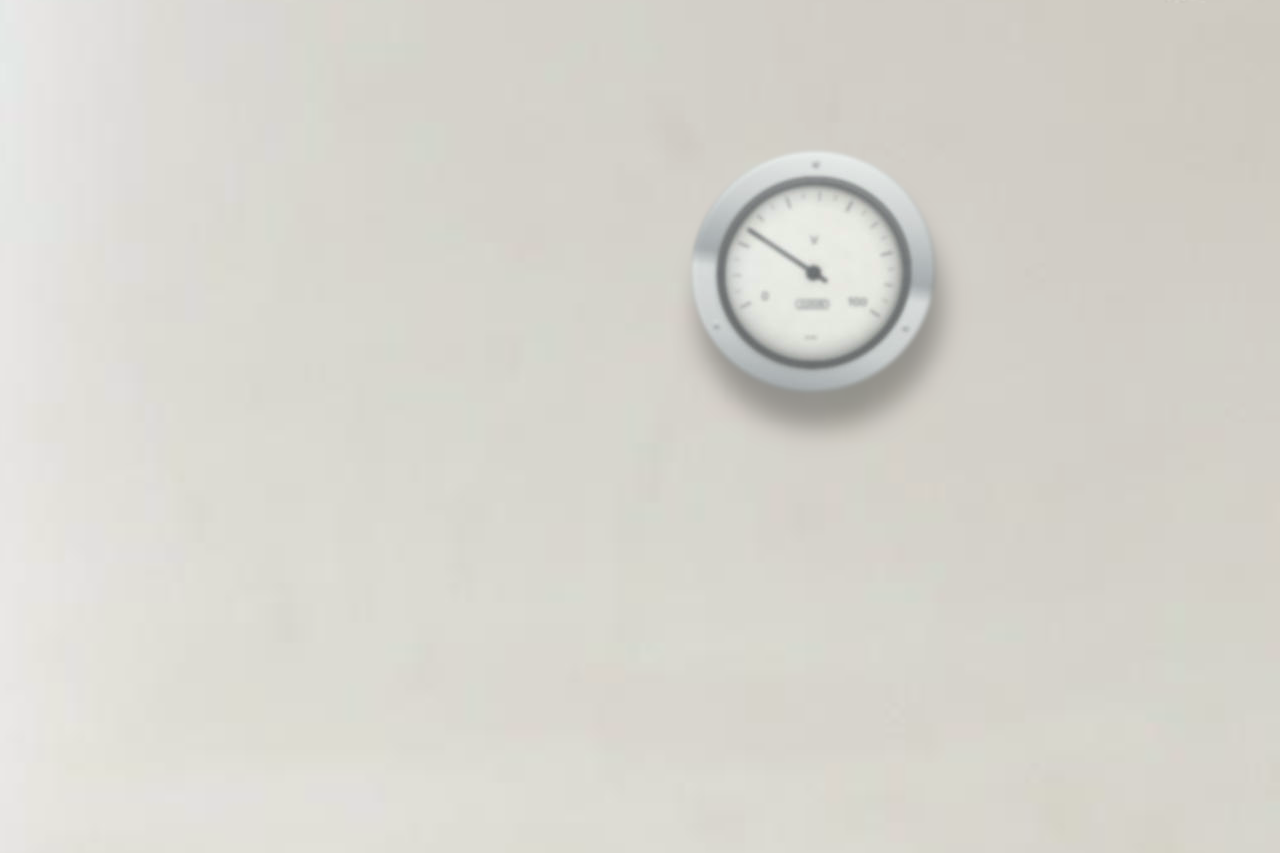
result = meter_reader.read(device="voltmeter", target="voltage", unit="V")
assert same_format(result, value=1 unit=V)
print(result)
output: value=25 unit=V
